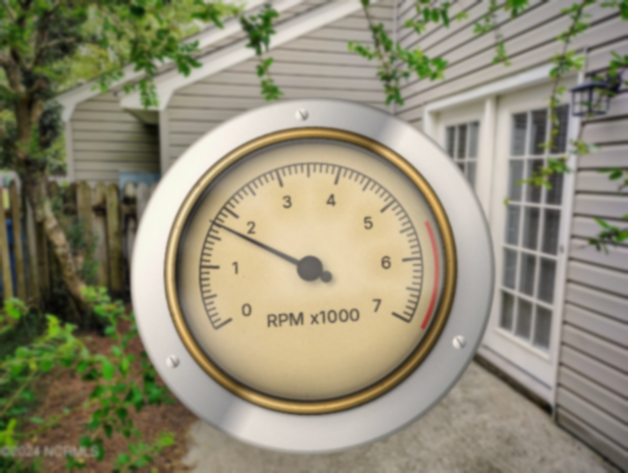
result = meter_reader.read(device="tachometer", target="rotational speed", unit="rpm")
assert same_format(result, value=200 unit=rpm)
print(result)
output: value=1700 unit=rpm
